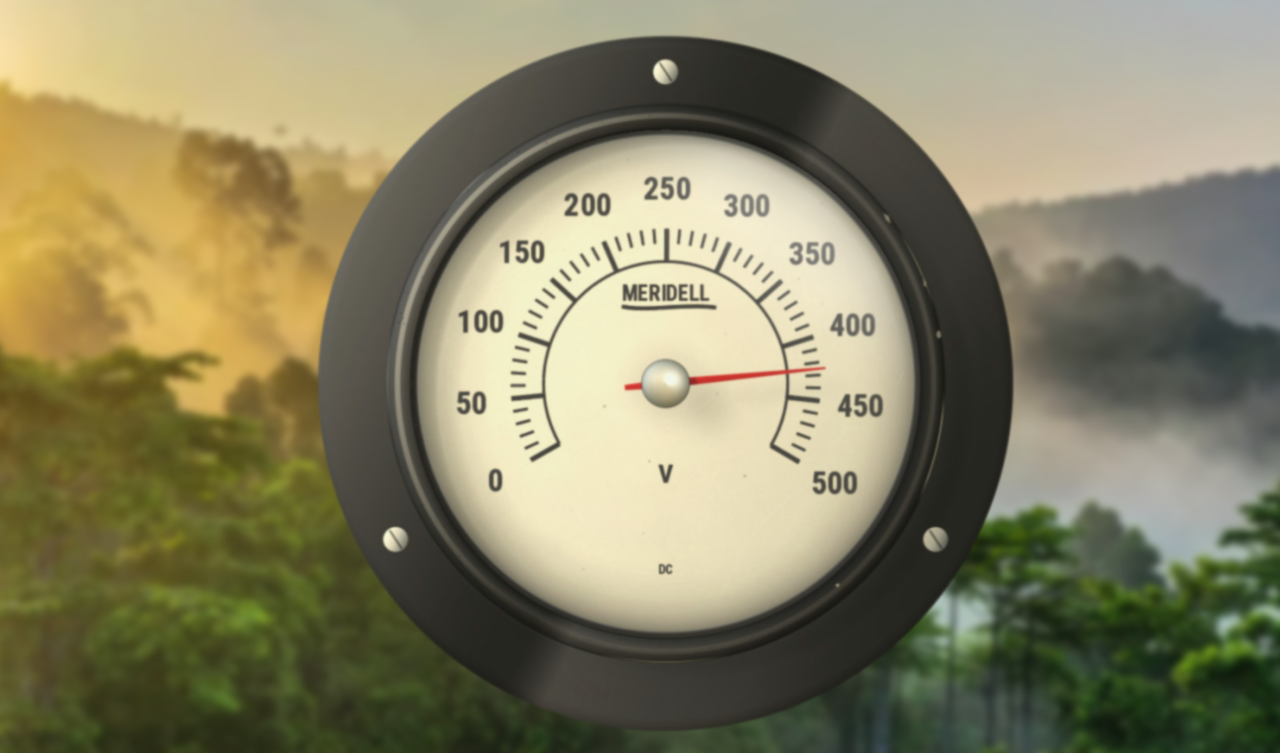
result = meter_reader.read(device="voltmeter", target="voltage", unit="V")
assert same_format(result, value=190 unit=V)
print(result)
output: value=425 unit=V
